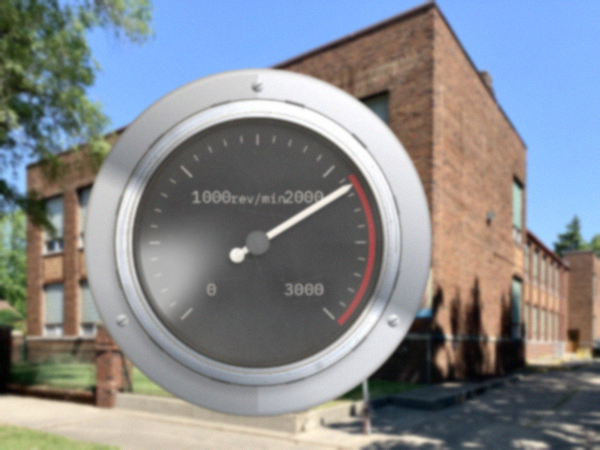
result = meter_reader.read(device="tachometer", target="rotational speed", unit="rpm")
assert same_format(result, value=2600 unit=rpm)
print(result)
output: value=2150 unit=rpm
